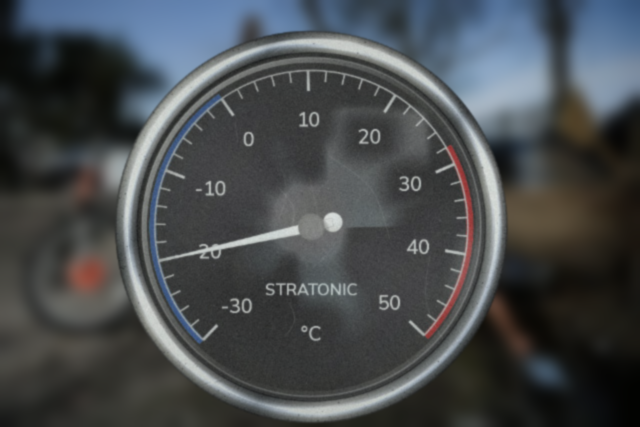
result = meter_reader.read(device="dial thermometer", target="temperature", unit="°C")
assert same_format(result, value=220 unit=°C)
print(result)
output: value=-20 unit=°C
